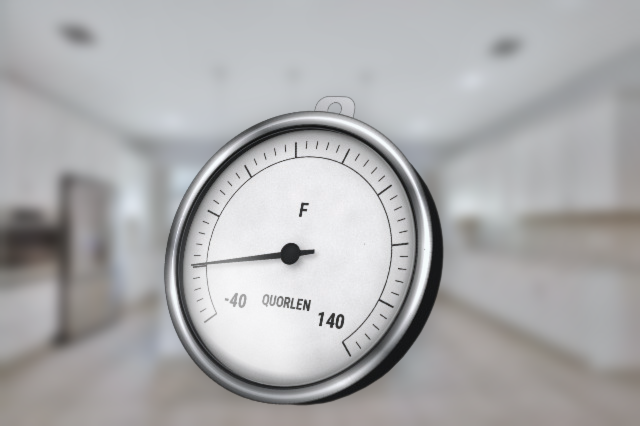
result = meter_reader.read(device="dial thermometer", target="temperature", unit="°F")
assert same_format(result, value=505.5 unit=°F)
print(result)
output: value=-20 unit=°F
